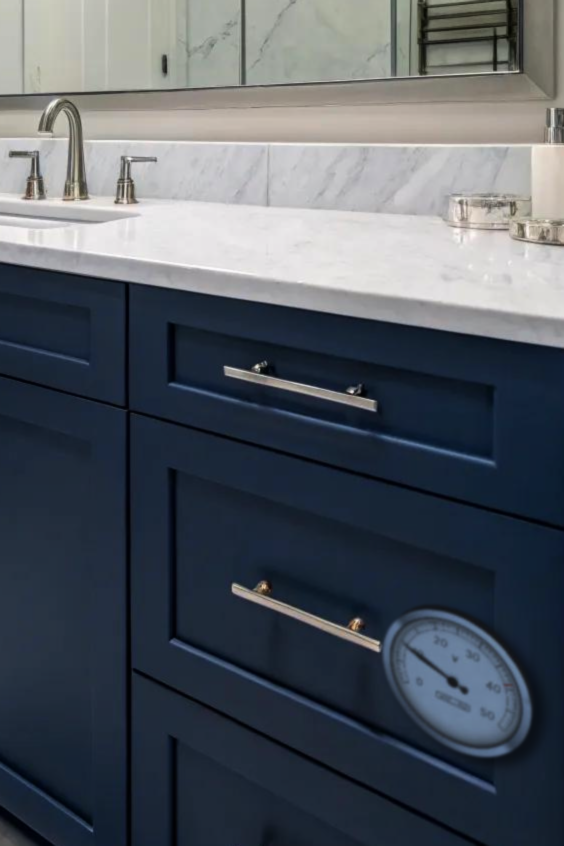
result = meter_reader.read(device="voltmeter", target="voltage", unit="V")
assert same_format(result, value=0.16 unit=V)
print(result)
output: value=10 unit=V
